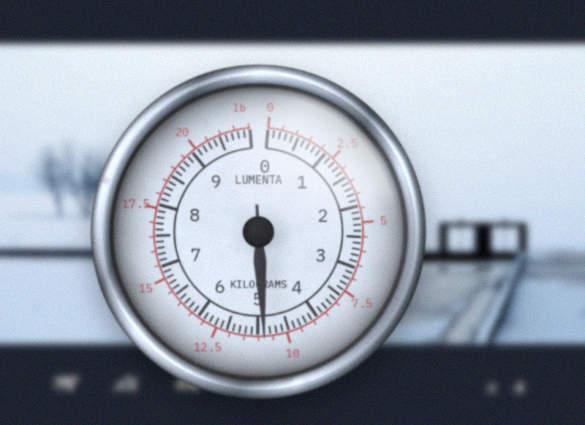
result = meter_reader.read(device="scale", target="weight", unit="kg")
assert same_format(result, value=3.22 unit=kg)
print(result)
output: value=4.9 unit=kg
